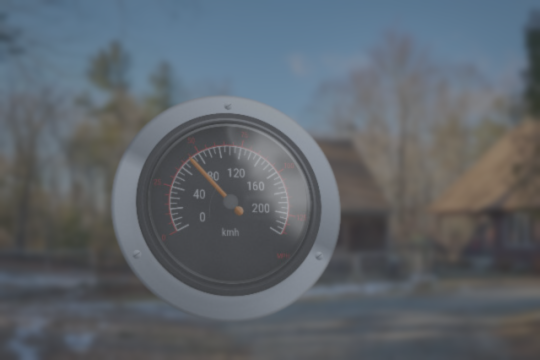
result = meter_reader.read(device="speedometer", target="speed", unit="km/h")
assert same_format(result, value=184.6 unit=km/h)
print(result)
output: value=70 unit=km/h
